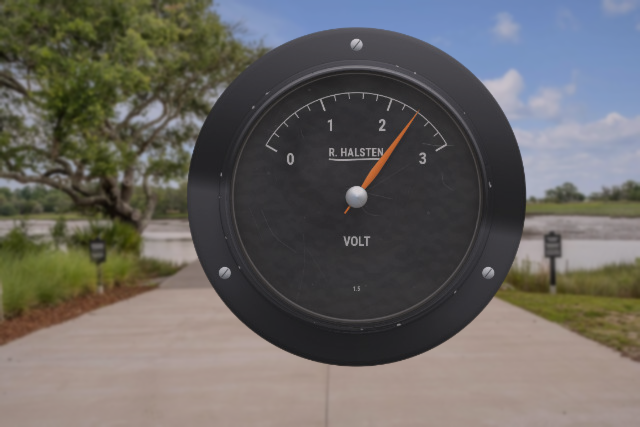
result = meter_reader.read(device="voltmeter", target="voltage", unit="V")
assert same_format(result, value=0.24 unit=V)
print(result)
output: value=2.4 unit=V
